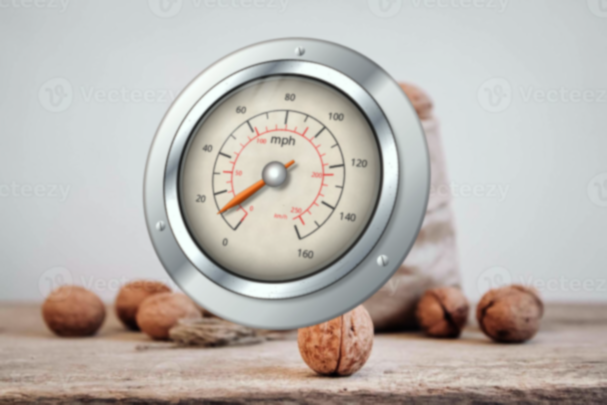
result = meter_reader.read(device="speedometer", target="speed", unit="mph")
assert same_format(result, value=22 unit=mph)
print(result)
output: value=10 unit=mph
